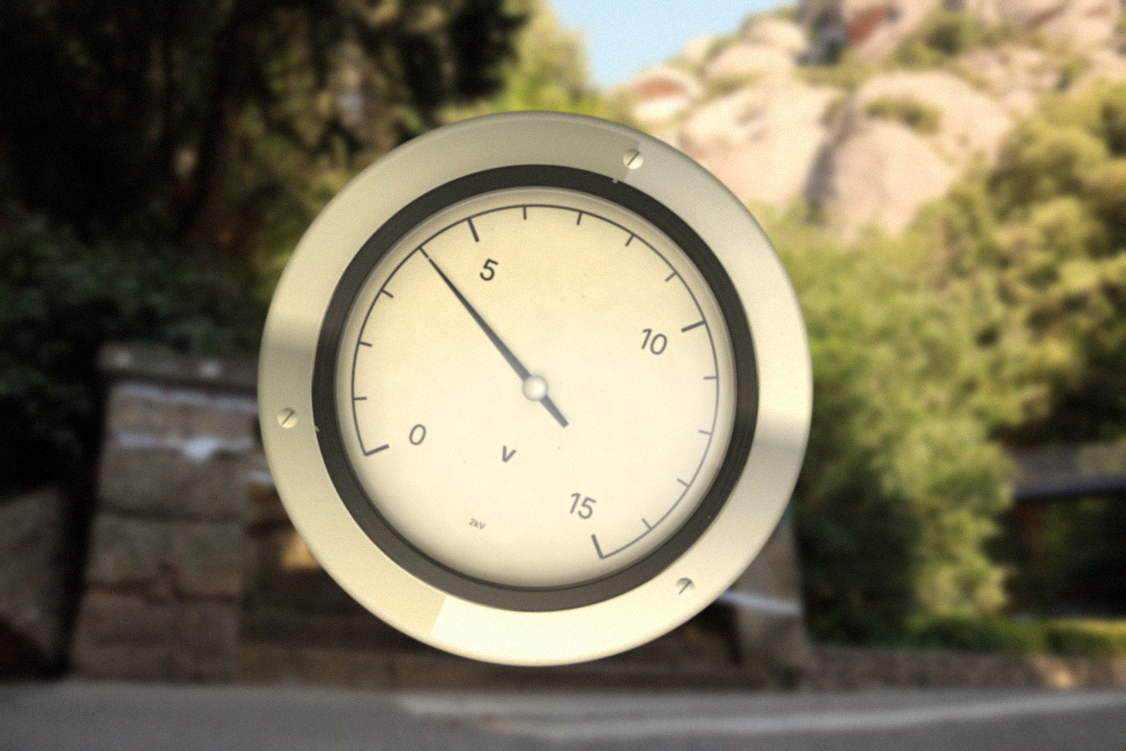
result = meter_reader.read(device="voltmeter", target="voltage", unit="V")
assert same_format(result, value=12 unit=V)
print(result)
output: value=4 unit=V
